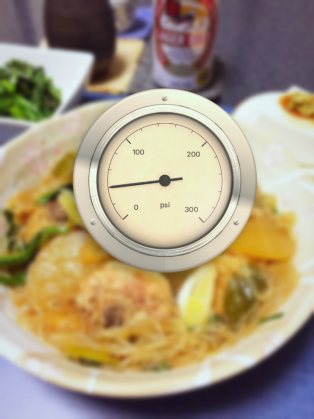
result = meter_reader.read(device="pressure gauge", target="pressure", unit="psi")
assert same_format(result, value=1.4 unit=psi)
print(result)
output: value=40 unit=psi
